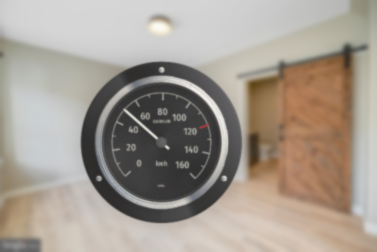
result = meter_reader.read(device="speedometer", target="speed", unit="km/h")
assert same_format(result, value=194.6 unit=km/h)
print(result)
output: value=50 unit=km/h
